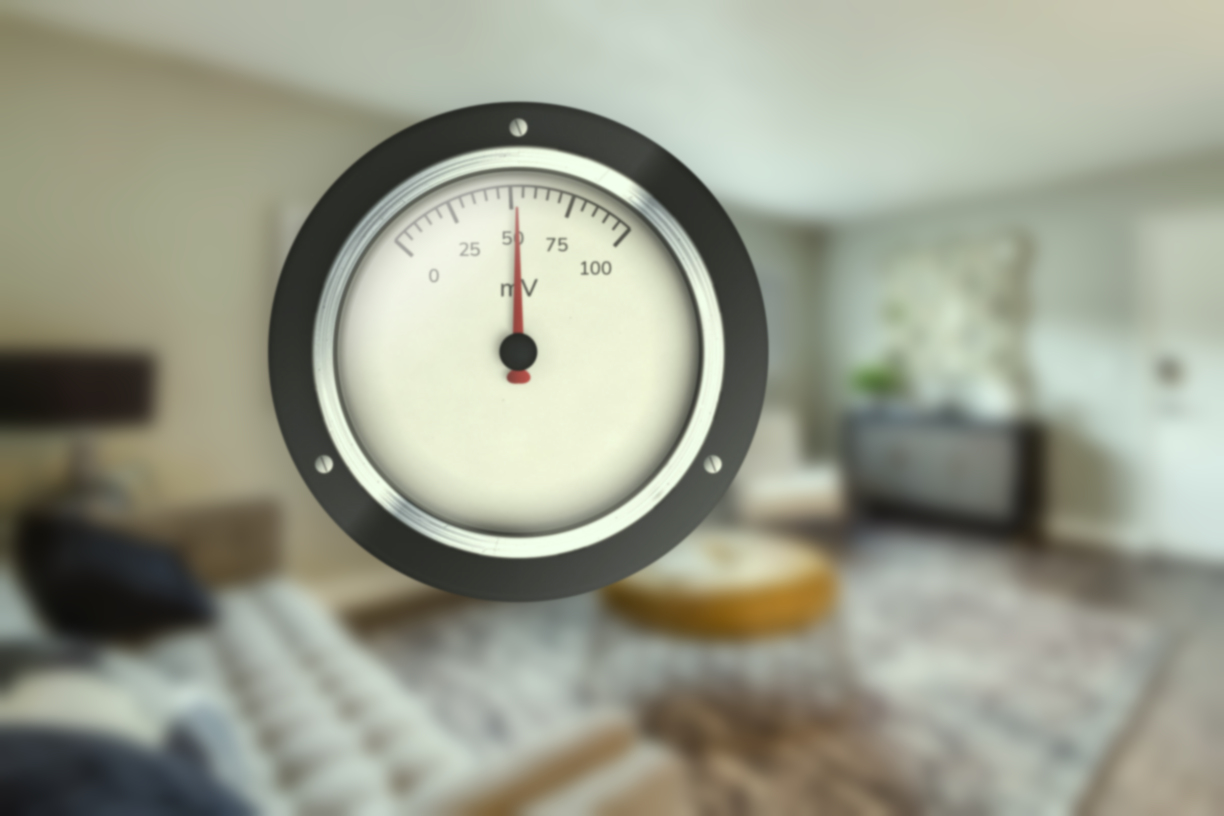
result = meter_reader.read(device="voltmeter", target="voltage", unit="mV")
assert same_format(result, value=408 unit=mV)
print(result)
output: value=52.5 unit=mV
